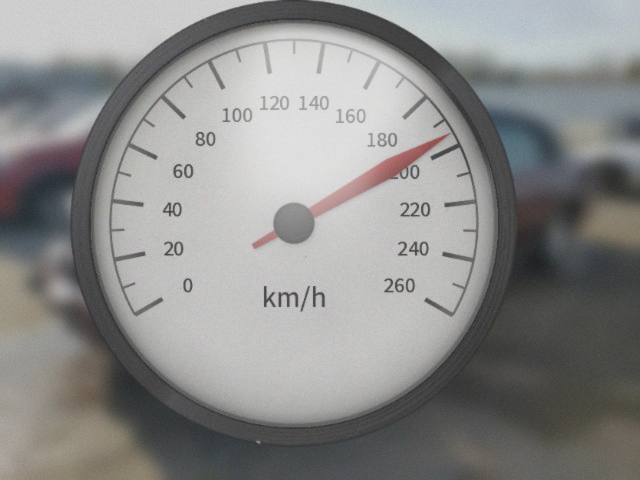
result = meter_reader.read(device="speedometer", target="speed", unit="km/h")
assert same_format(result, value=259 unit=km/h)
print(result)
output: value=195 unit=km/h
